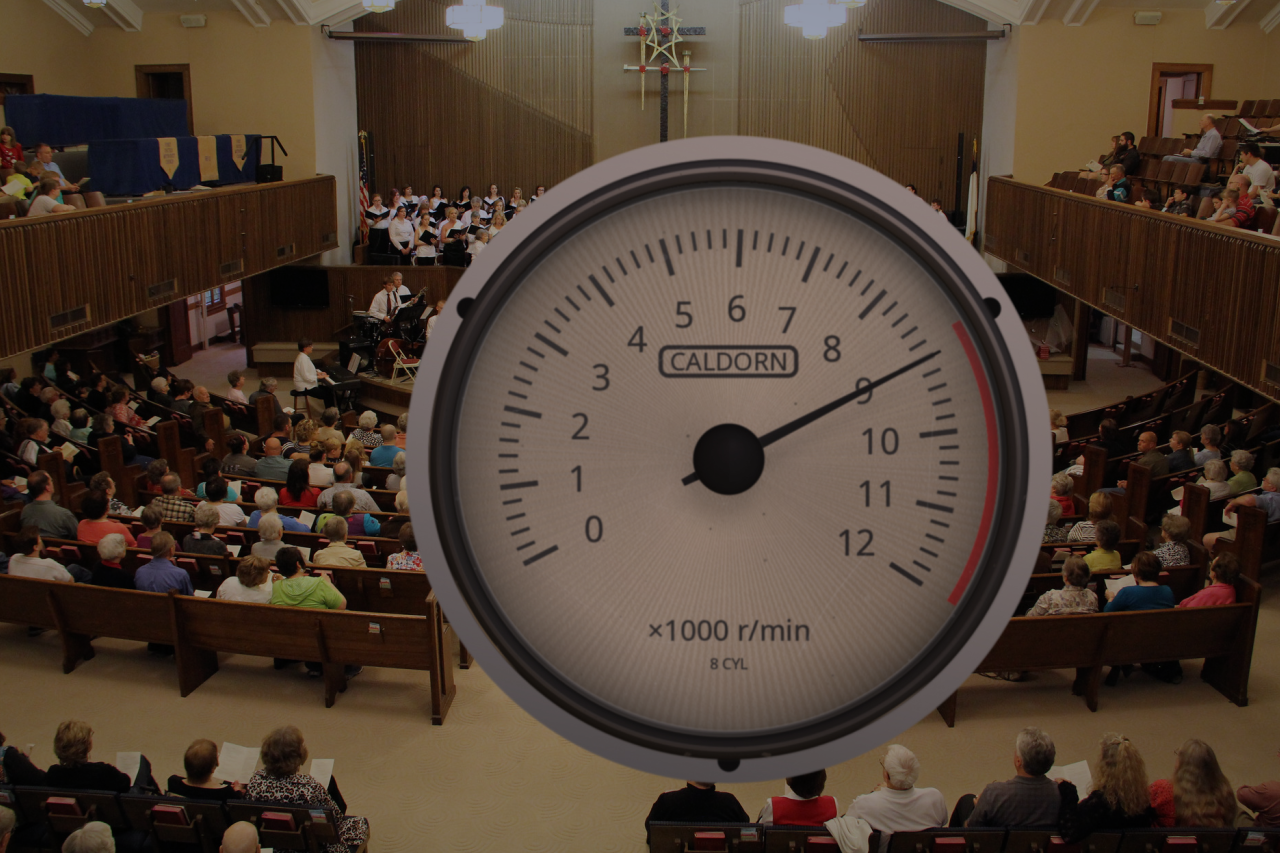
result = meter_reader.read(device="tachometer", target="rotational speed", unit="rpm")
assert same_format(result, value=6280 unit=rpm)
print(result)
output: value=9000 unit=rpm
